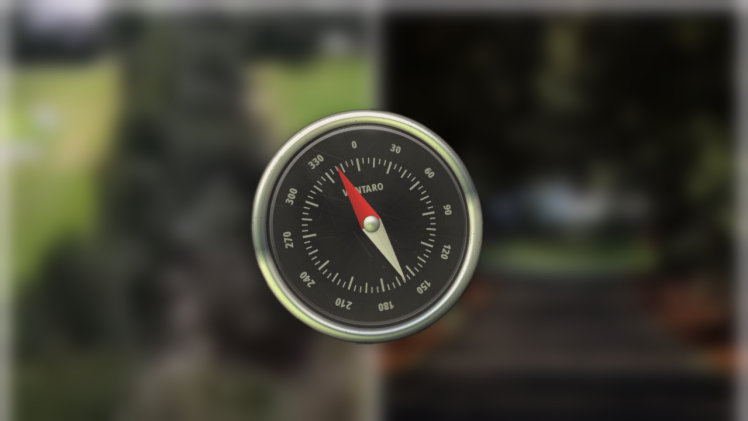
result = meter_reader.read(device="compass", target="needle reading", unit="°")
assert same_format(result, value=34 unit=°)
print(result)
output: value=340 unit=°
